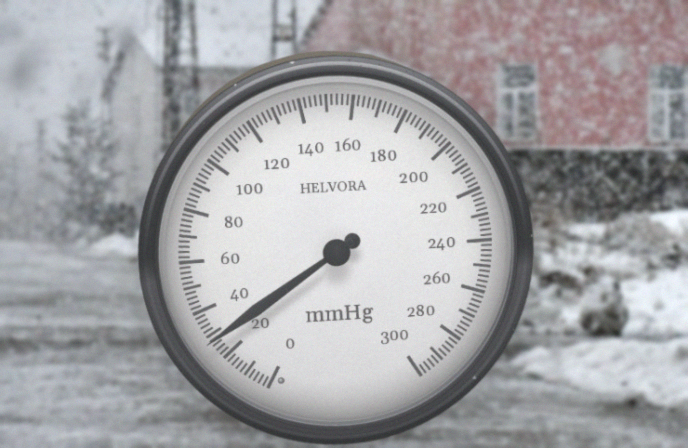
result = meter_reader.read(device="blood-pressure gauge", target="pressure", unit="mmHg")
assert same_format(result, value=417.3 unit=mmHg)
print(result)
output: value=28 unit=mmHg
